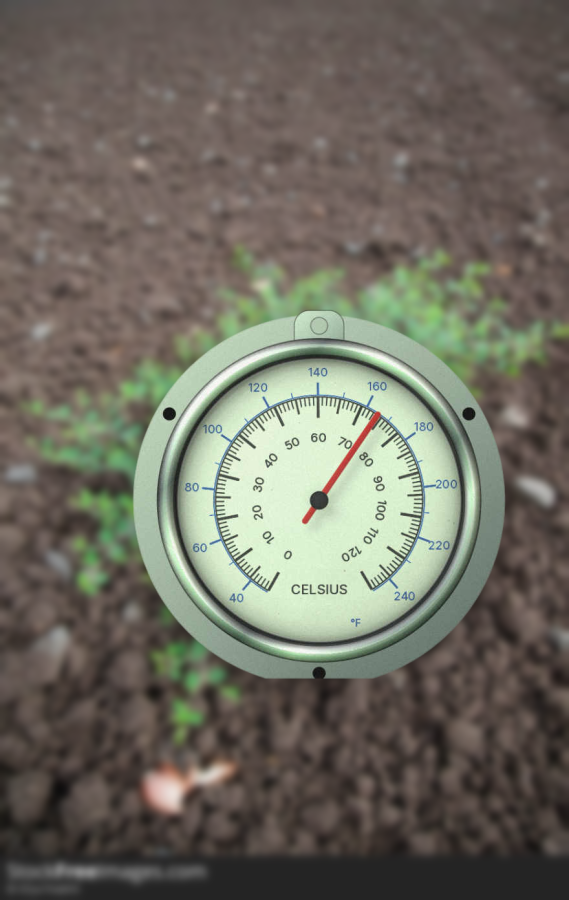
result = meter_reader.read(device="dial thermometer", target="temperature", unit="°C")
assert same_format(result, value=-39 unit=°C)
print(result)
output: value=74 unit=°C
